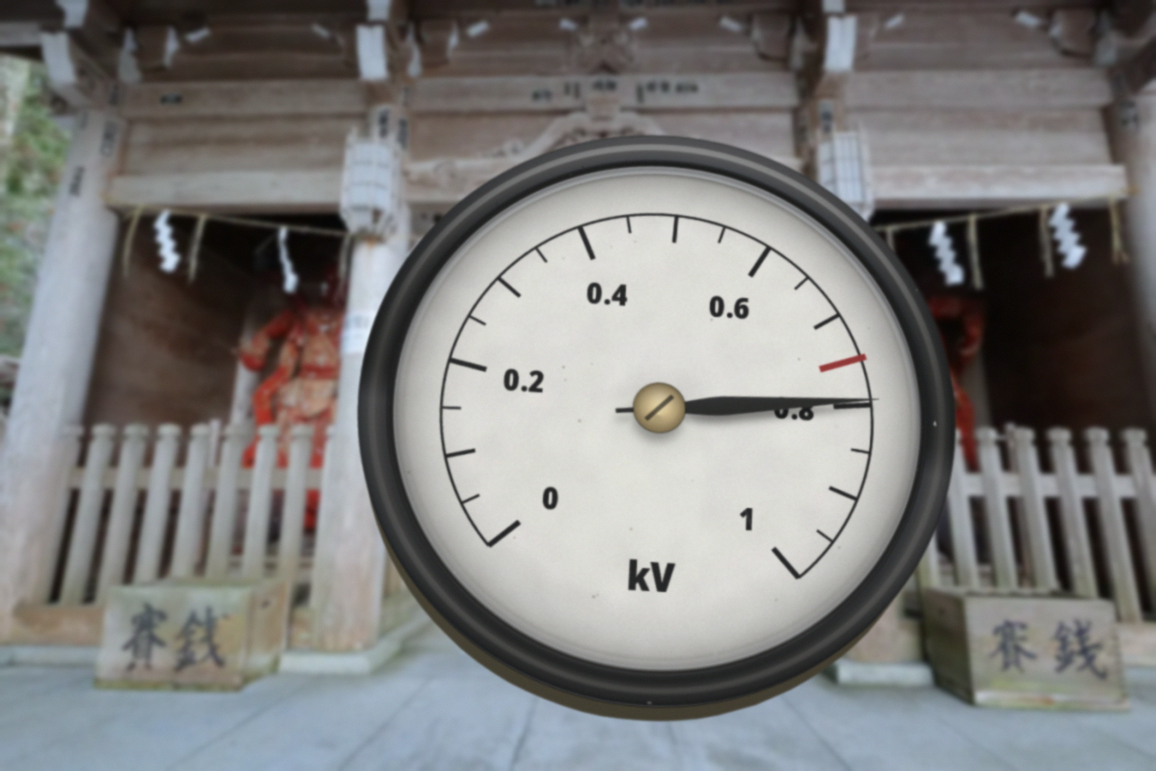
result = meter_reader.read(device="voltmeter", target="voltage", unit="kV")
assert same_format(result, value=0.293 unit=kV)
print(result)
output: value=0.8 unit=kV
